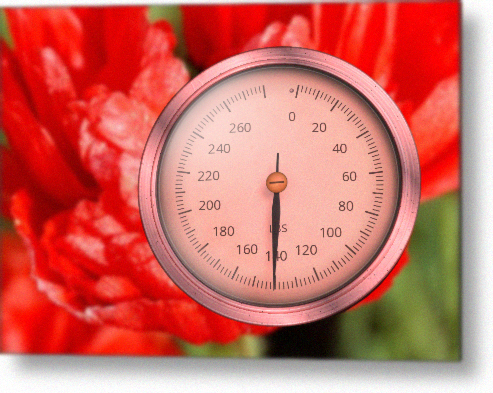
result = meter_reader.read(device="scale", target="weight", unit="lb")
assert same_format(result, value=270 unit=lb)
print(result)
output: value=140 unit=lb
